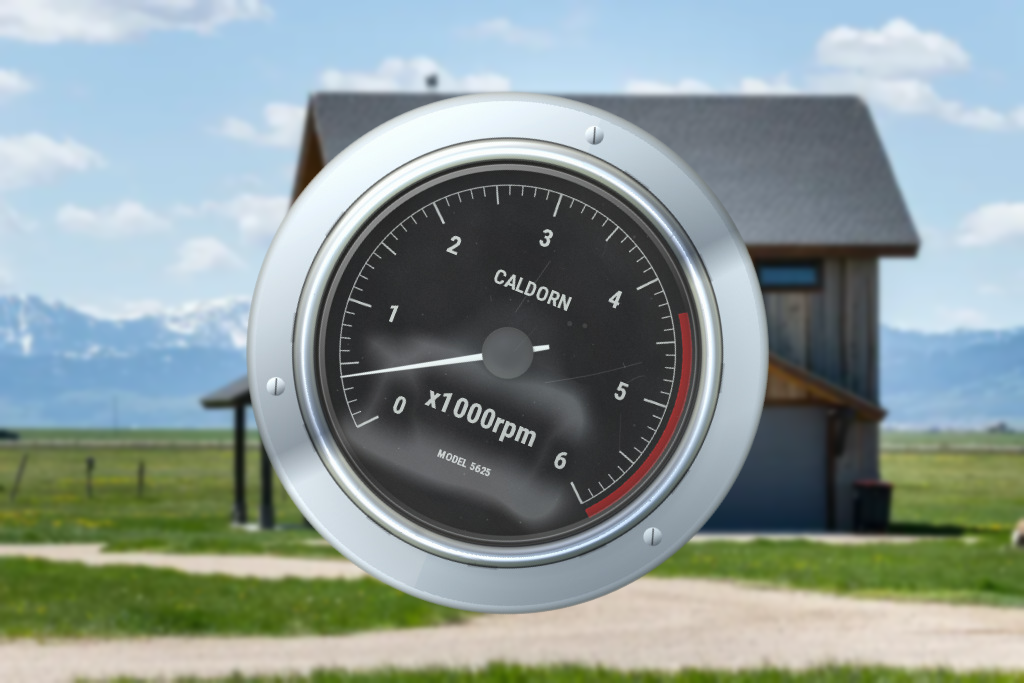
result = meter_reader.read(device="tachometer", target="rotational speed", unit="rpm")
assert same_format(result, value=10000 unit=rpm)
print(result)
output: value=400 unit=rpm
